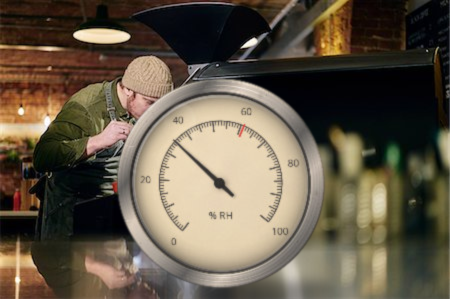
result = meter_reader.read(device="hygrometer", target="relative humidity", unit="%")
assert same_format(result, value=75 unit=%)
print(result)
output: value=35 unit=%
